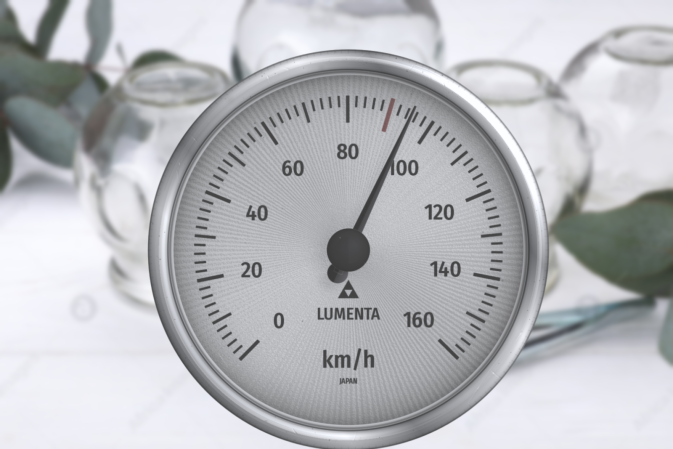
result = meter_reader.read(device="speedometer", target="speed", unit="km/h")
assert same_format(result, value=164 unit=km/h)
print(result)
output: value=95 unit=km/h
